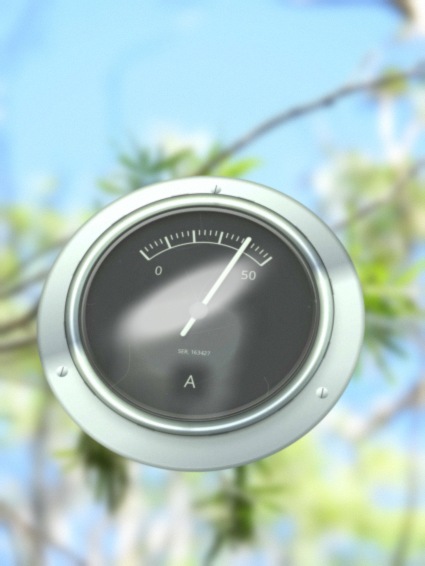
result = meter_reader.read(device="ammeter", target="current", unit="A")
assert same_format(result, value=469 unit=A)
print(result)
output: value=40 unit=A
